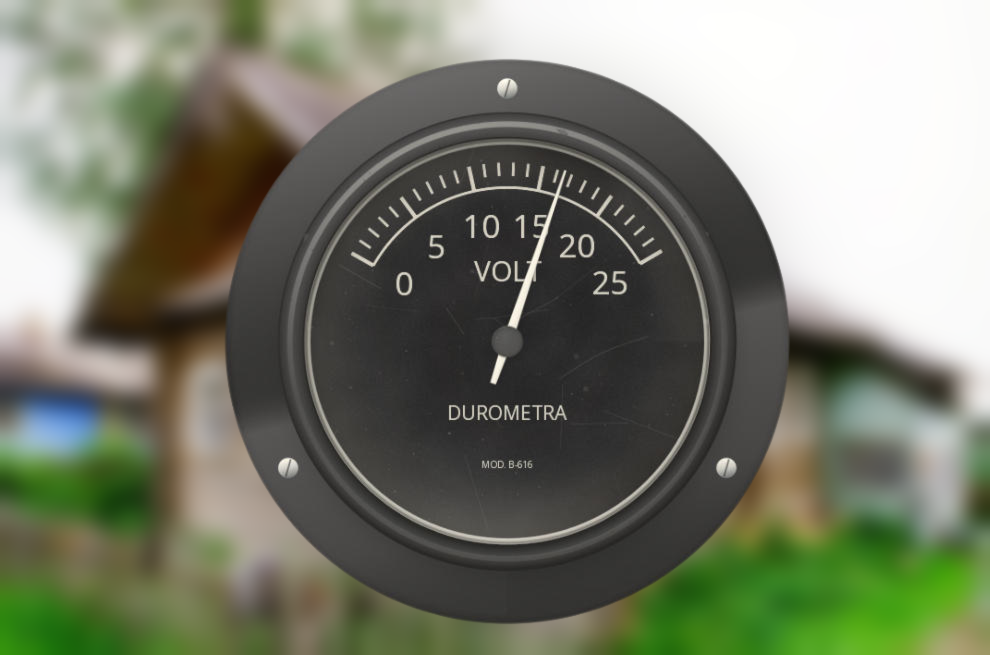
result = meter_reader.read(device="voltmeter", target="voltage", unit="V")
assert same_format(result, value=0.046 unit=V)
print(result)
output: value=16.5 unit=V
